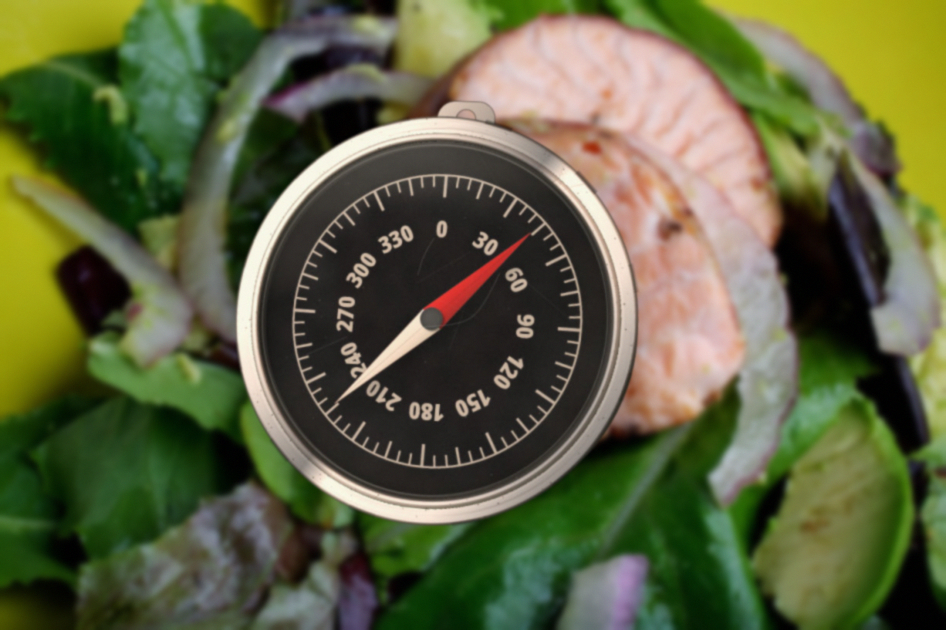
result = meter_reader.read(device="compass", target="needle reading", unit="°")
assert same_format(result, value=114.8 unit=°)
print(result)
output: value=45 unit=°
